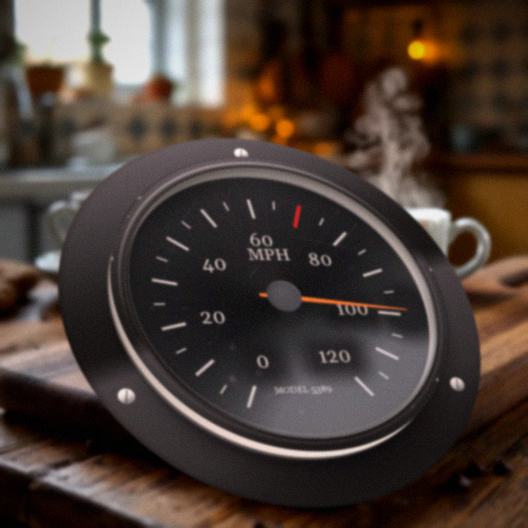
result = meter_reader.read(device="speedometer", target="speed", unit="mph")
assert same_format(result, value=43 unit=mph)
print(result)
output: value=100 unit=mph
